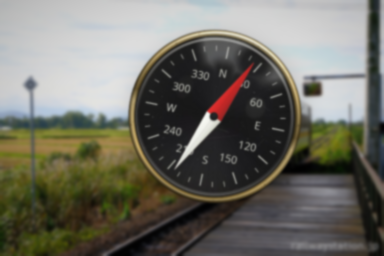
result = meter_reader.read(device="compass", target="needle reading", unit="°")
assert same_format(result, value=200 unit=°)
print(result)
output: value=25 unit=°
